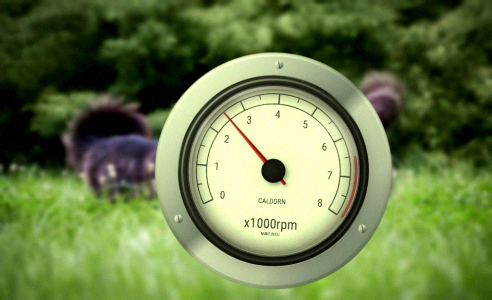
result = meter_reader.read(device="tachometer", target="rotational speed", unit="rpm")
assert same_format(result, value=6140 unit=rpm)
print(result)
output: value=2500 unit=rpm
